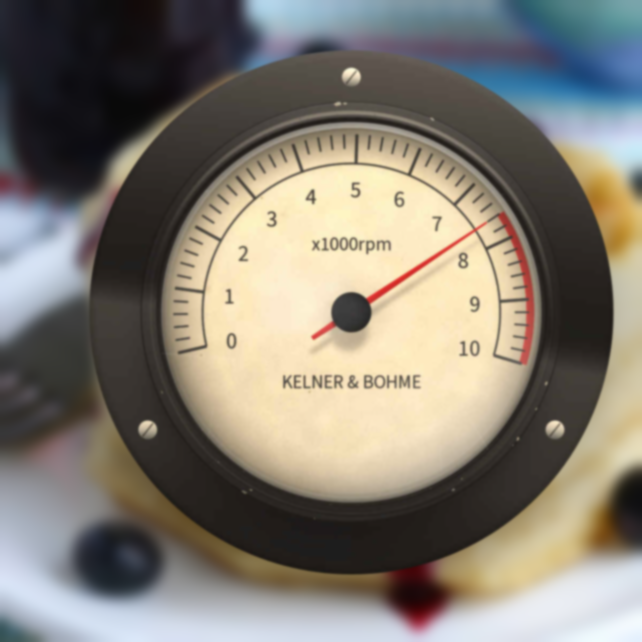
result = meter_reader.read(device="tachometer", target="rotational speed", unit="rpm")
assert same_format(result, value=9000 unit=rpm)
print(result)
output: value=7600 unit=rpm
